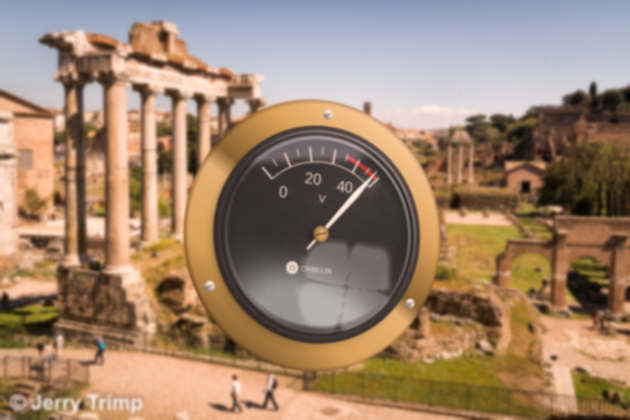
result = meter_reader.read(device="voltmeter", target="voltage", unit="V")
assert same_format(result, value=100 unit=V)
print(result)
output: value=47.5 unit=V
